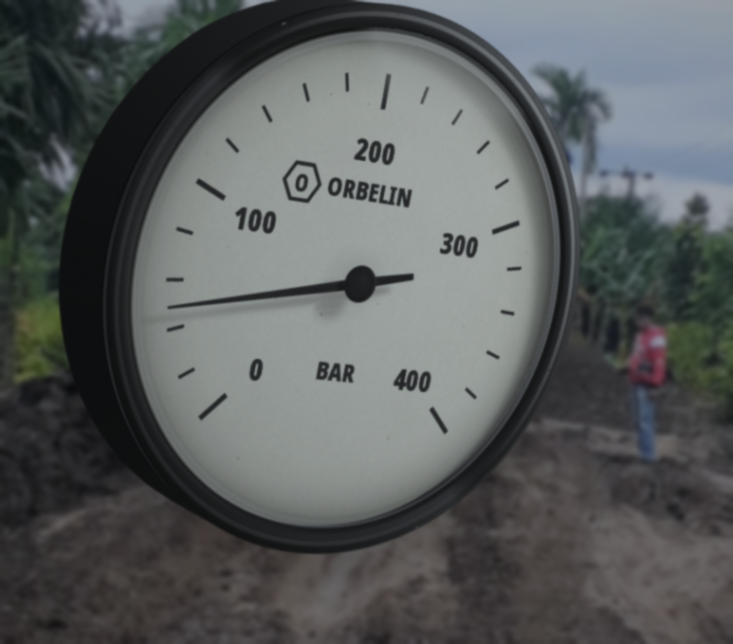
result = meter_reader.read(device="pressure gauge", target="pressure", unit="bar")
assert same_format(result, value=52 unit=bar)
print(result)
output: value=50 unit=bar
